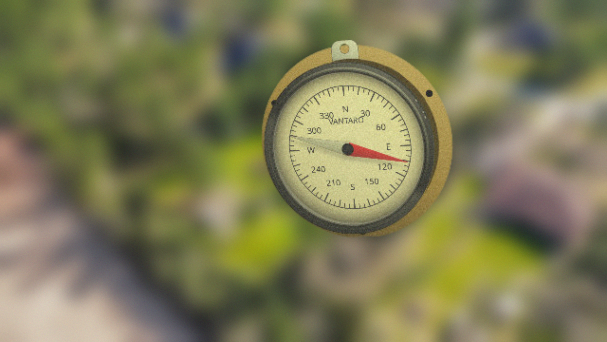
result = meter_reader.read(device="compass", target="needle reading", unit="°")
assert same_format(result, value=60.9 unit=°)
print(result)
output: value=105 unit=°
